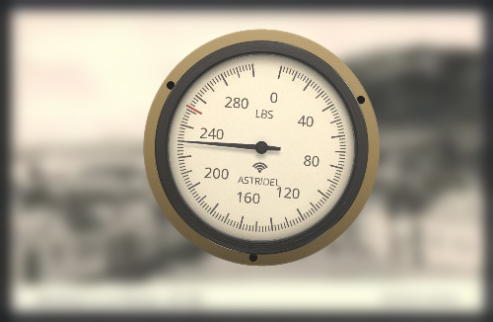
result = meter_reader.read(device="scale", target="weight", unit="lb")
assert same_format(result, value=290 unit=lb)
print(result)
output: value=230 unit=lb
